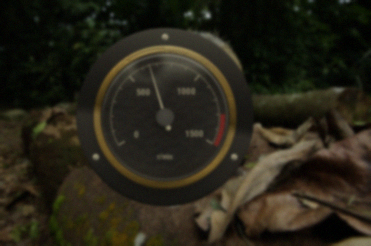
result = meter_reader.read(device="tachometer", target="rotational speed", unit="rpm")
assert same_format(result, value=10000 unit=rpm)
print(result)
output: value=650 unit=rpm
